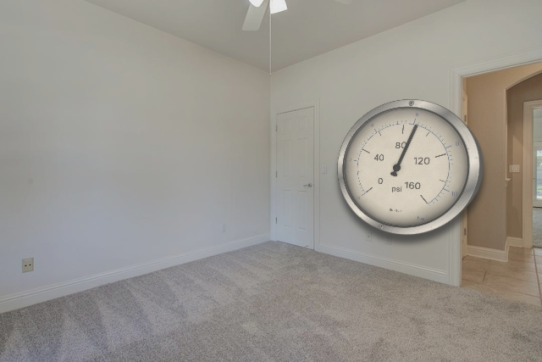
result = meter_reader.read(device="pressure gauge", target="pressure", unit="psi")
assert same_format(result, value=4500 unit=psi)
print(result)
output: value=90 unit=psi
